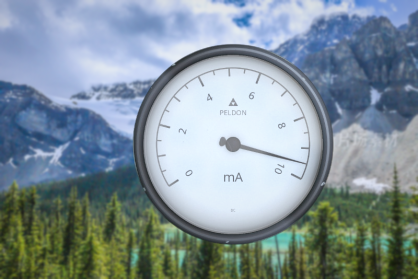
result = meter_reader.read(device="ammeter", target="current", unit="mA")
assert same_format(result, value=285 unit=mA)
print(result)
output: value=9.5 unit=mA
